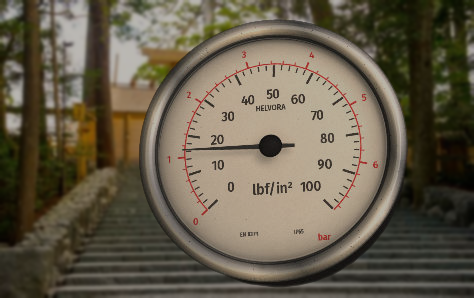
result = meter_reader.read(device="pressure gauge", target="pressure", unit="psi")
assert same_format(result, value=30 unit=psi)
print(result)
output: value=16 unit=psi
